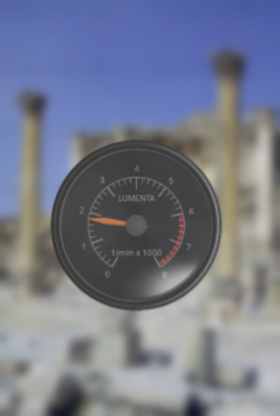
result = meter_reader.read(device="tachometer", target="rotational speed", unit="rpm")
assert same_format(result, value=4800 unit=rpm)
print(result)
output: value=1800 unit=rpm
